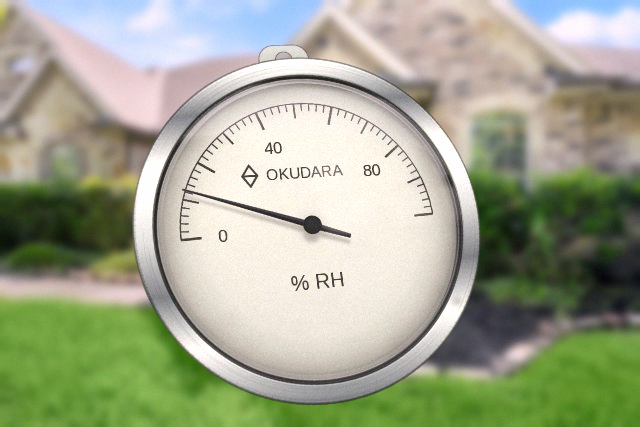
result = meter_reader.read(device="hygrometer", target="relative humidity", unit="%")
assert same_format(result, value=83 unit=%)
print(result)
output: value=12 unit=%
